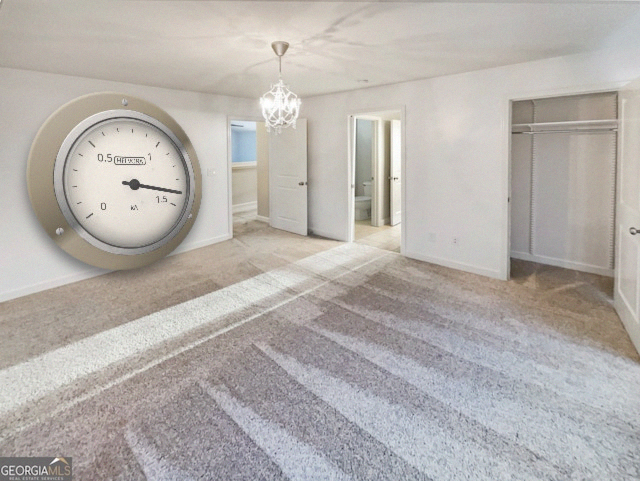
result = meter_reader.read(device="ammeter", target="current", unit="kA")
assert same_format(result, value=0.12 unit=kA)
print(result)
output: value=1.4 unit=kA
